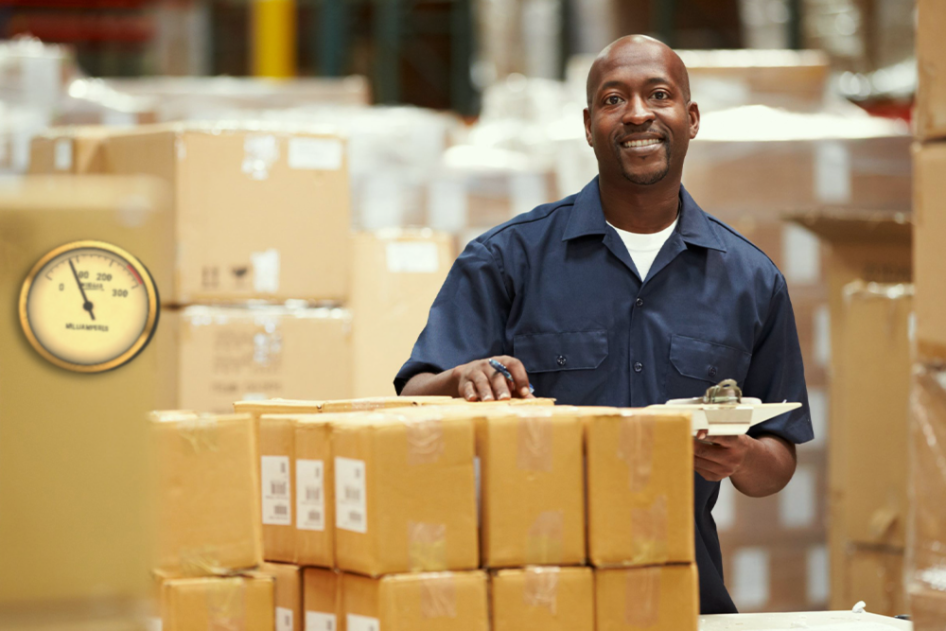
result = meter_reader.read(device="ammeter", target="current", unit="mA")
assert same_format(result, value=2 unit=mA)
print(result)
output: value=80 unit=mA
